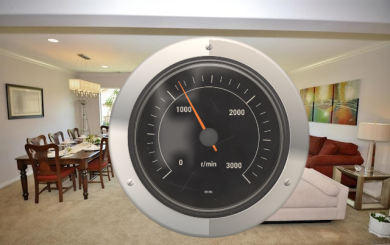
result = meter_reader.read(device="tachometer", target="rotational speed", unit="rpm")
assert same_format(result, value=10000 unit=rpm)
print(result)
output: value=1150 unit=rpm
